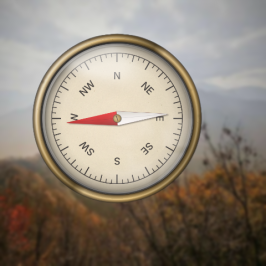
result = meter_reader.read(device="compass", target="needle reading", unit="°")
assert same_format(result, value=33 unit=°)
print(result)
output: value=265 unit=°
